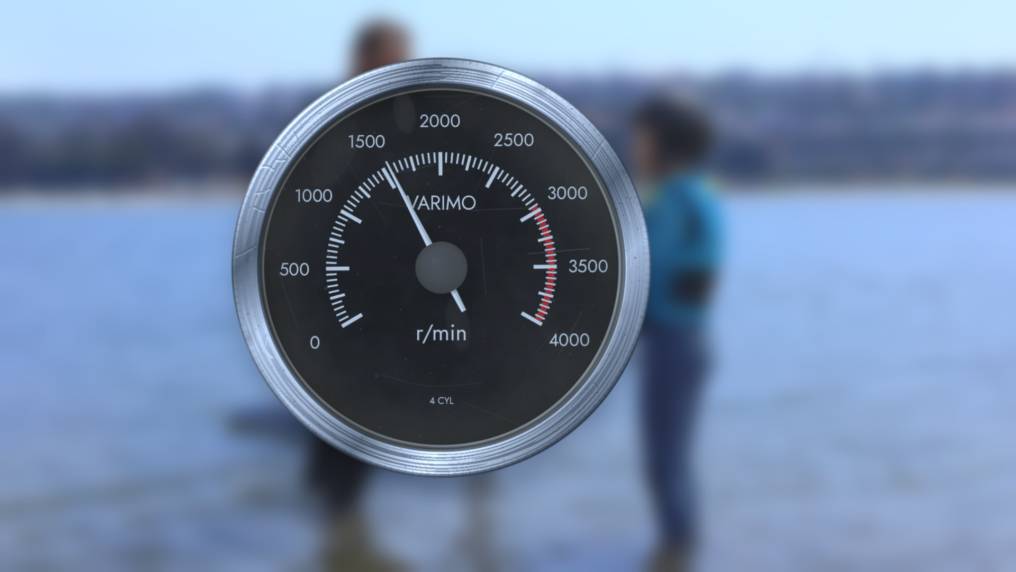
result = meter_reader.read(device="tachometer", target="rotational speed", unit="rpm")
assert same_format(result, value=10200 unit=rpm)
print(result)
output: value=1550 unit=rpm
